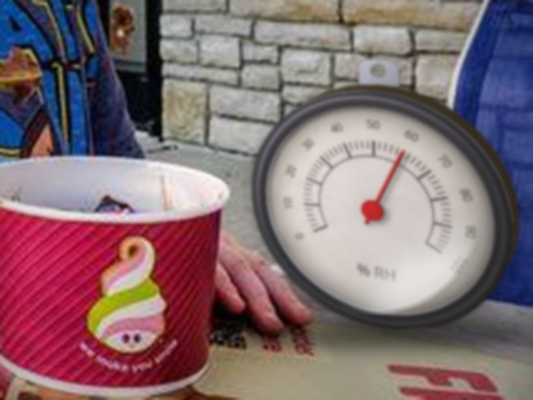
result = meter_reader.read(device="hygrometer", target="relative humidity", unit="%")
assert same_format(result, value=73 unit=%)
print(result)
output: value=60 unit=%
